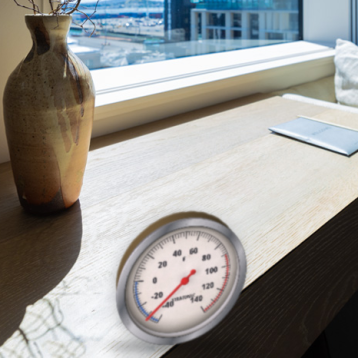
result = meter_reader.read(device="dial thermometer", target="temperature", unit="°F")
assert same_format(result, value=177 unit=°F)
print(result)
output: value=-30 unit=°F
